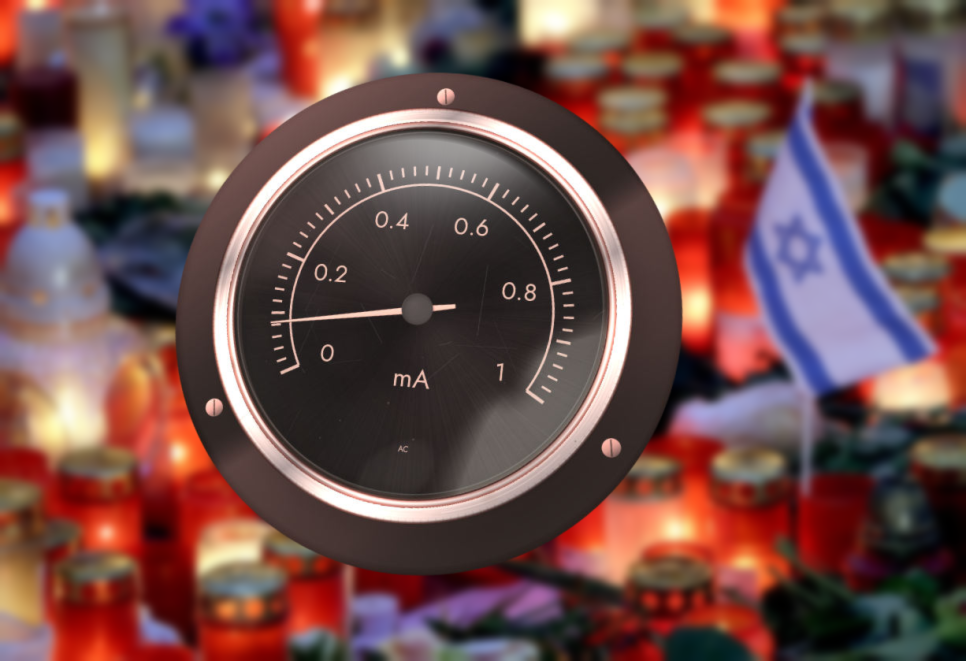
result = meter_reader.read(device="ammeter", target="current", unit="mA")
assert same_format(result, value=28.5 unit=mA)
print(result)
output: value=0.08 unit=mA
